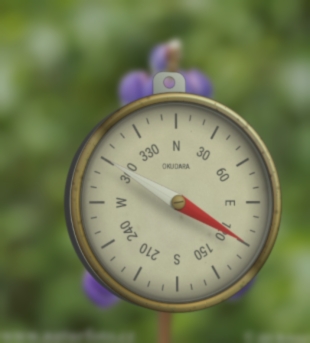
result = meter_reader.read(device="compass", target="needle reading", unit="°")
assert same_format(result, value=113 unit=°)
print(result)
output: value=120 unit=°
